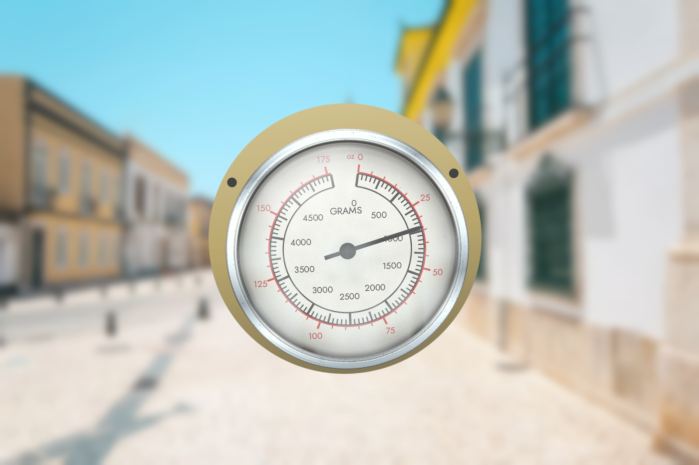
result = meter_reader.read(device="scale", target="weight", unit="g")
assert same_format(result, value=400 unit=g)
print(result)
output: value=950 unit=g
